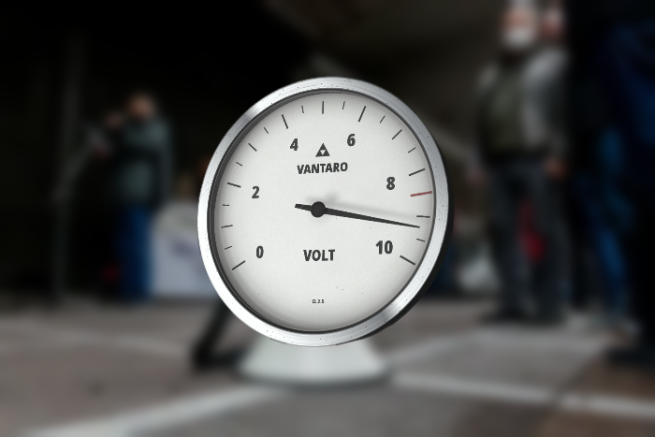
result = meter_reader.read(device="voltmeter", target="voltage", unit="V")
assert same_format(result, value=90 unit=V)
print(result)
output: value=9.25 unit=V
